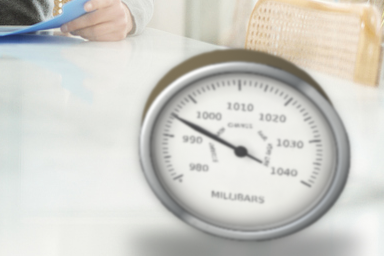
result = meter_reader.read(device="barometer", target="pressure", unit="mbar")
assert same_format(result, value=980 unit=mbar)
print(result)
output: value=995 unit=mbar
